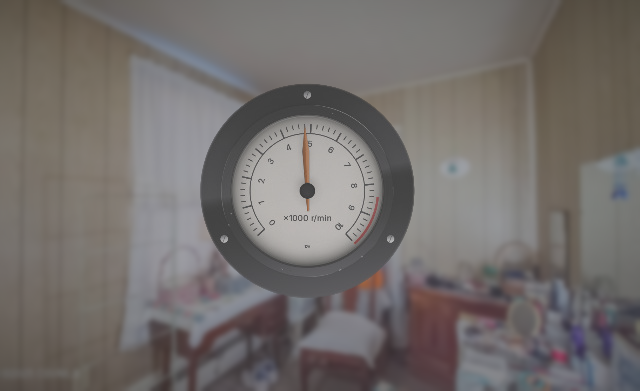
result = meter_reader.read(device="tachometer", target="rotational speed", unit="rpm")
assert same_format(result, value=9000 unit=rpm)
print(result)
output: value=4800 unit=rpm
